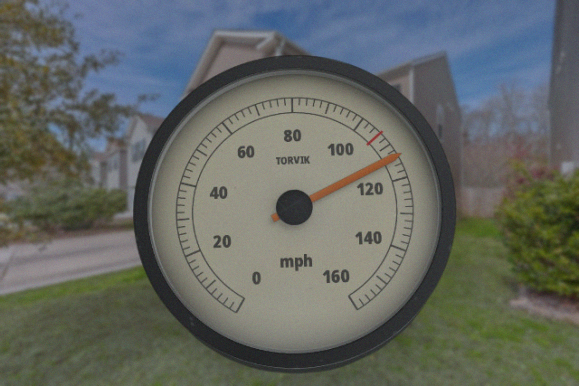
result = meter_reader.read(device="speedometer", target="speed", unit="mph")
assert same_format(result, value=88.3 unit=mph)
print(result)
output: value=114 unit=mph
